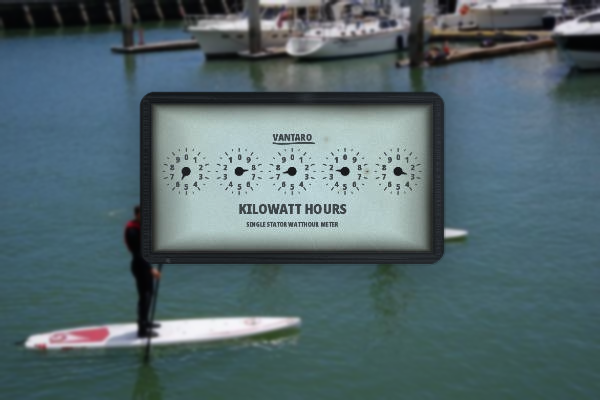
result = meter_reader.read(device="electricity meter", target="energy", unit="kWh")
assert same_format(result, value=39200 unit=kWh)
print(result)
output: value=57723 unit=kWh
